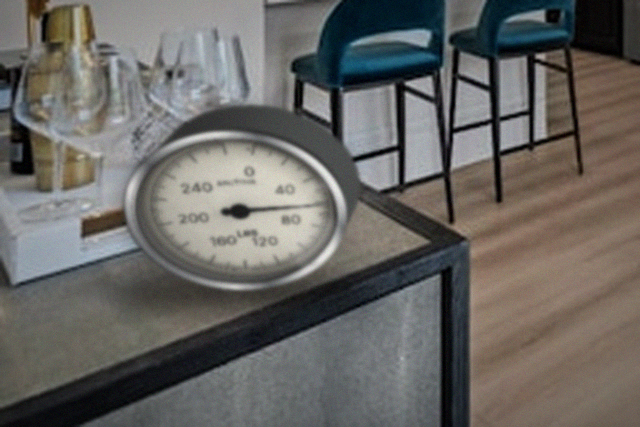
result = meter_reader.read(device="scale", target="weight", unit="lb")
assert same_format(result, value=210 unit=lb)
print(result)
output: value=60 unit=lb
